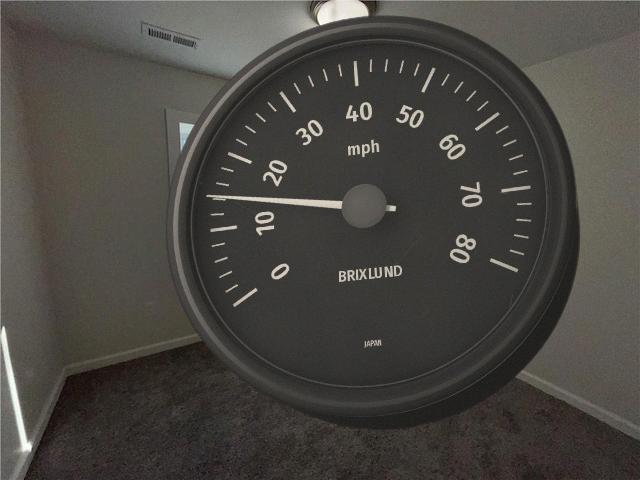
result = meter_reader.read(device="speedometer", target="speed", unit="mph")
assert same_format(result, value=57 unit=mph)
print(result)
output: value=14 unit=mph
